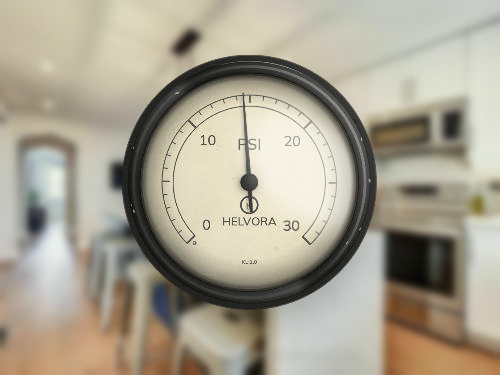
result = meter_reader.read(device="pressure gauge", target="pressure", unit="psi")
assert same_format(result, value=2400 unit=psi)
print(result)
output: value=14.5 unit=psi
